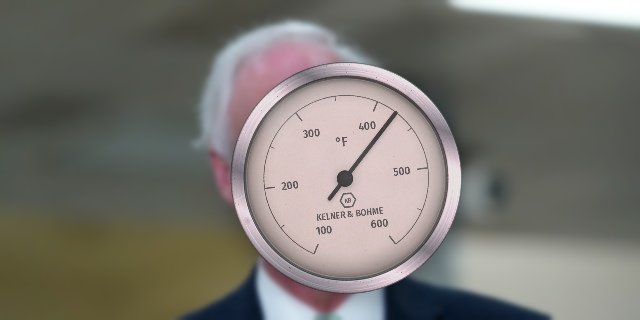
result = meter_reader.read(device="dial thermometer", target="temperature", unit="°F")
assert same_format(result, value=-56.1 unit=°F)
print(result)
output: value=425 unit=°F
